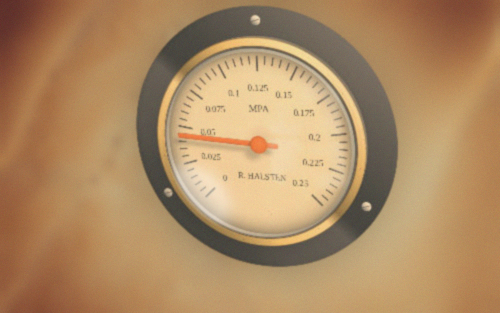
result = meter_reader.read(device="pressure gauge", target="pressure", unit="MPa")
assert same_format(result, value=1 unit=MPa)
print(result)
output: value=0.045 unit=MPa
